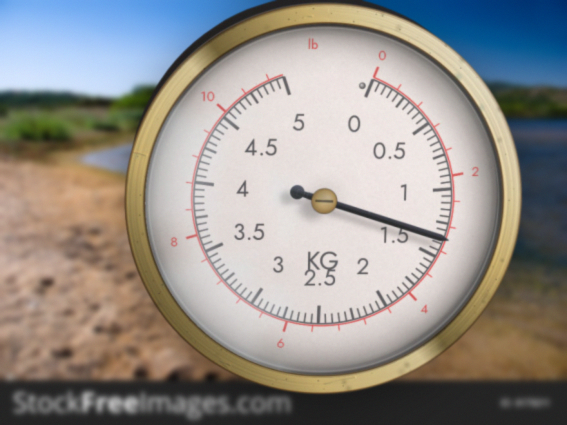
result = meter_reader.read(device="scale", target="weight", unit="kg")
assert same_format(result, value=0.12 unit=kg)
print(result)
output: value=1.35 unit=kg
